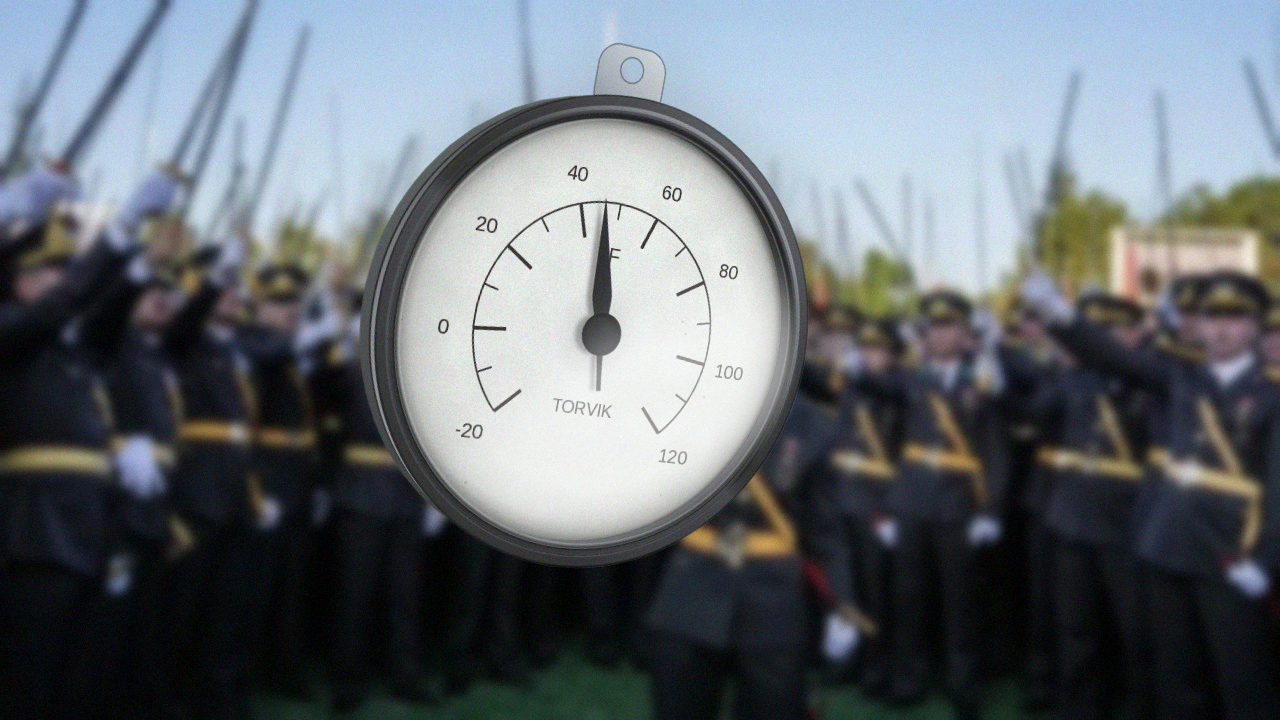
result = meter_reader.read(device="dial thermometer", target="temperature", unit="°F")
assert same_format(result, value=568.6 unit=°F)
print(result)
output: value=45 unit=°F
